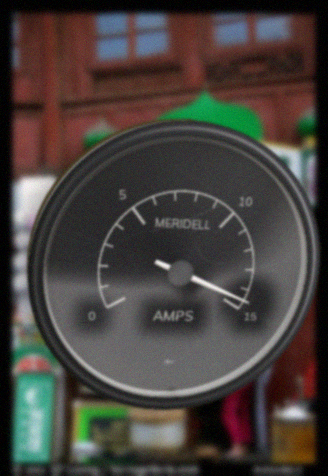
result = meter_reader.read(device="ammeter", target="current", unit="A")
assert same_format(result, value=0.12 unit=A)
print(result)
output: value=14.5 unit=A
